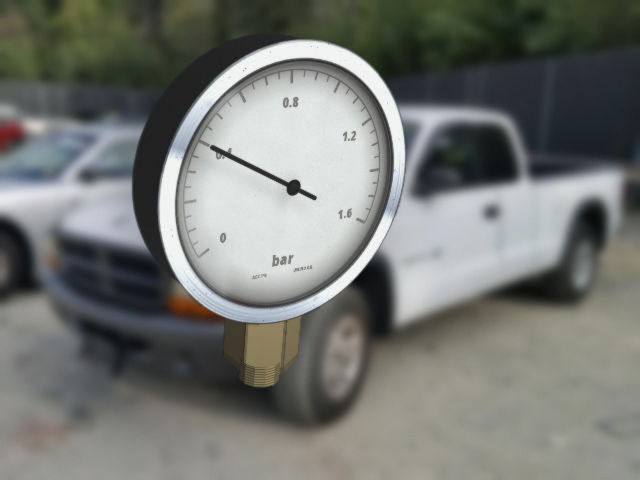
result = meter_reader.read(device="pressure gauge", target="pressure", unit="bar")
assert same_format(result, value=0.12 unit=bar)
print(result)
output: value=0.4 unit=bar
